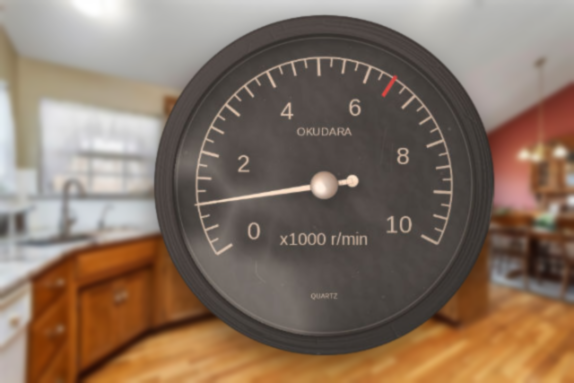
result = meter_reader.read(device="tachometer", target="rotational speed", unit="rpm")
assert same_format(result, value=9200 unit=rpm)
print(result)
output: value=1000 unit=rpm
